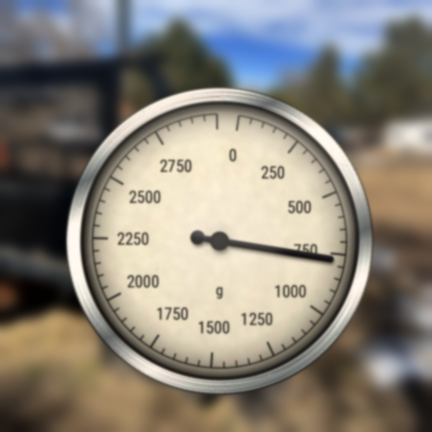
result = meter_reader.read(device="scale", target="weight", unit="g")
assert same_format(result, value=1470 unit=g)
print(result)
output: value=775 unit=g
